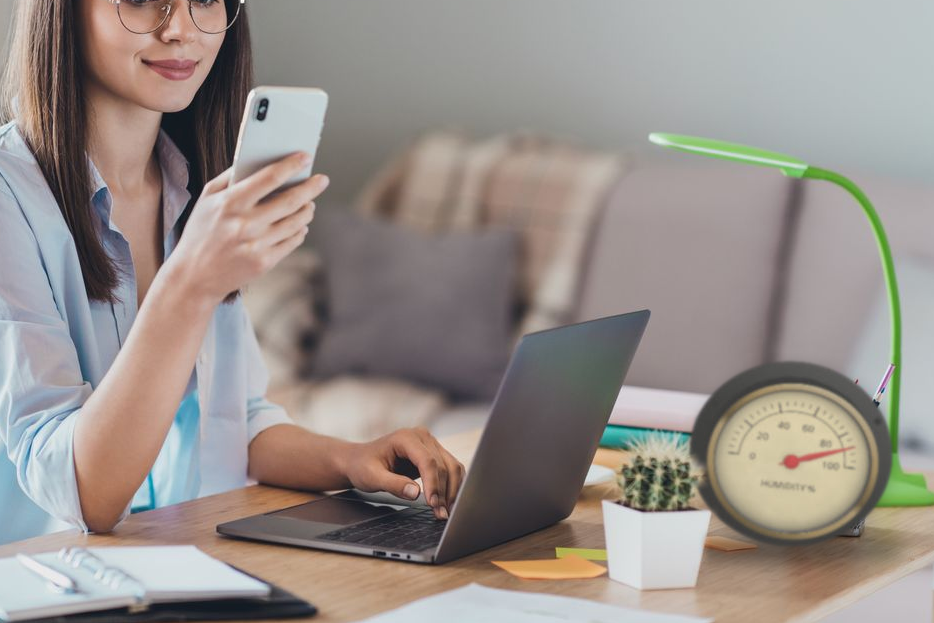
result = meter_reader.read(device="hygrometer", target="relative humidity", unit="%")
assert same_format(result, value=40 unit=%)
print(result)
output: value=88 unit=%
